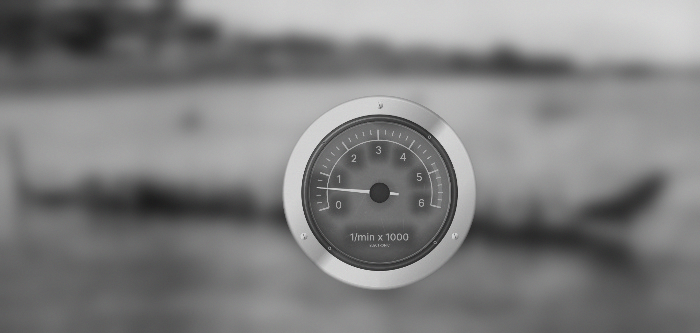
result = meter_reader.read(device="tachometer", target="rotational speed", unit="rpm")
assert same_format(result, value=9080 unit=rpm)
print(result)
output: value=600 unit=rpm
